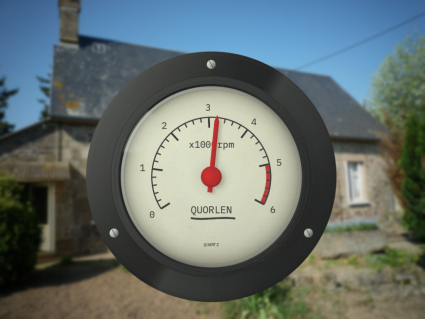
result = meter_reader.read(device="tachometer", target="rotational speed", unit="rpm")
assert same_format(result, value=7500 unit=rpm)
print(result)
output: value=3200 unit=rpm
